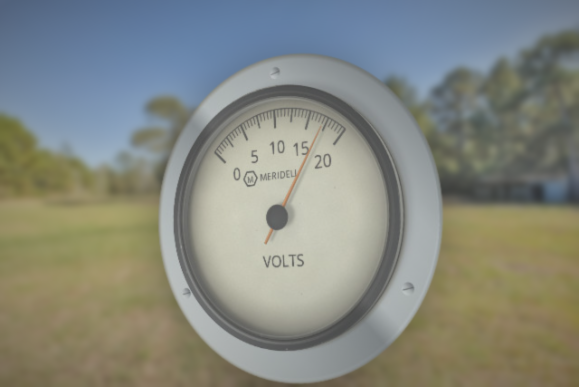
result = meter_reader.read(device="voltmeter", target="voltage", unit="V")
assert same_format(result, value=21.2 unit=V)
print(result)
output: value=17.5 unit=V
